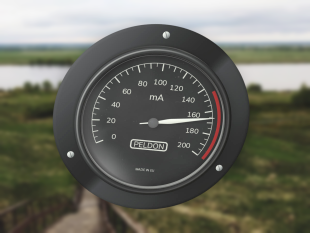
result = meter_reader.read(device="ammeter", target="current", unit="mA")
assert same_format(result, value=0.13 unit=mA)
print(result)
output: value=165 unit=mA
